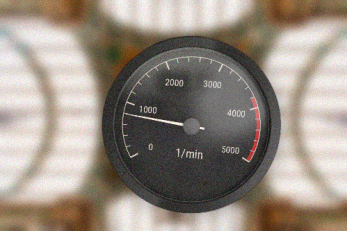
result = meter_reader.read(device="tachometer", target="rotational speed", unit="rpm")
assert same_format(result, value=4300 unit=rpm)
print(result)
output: value=800 unit=rpm
